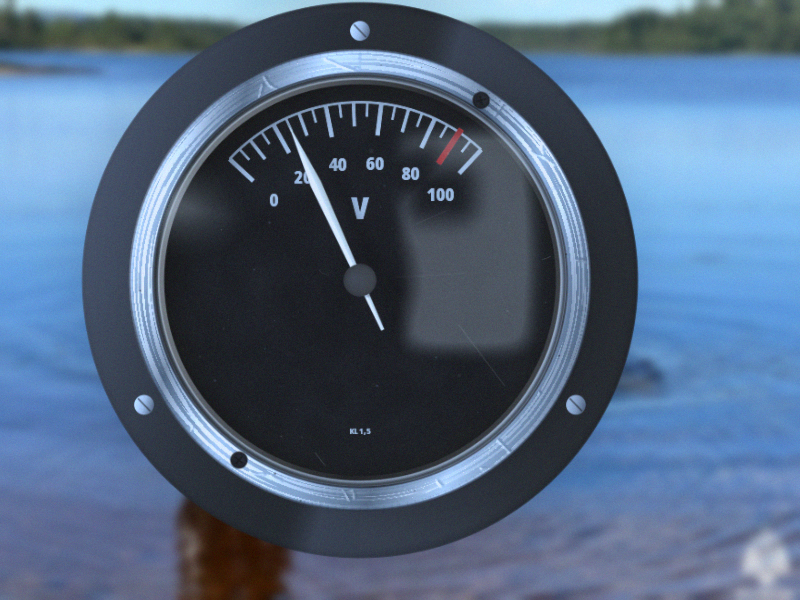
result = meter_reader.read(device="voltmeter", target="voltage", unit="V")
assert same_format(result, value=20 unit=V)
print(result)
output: value=25 unit=V
